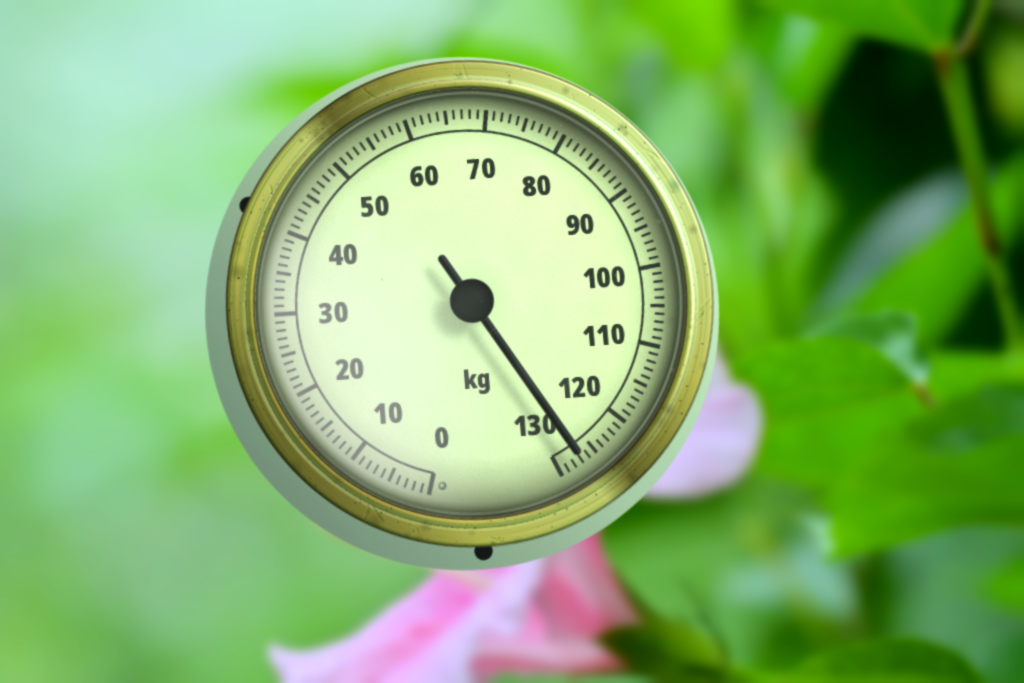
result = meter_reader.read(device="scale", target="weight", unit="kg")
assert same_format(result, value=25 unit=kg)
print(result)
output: value=127 unit=kg
